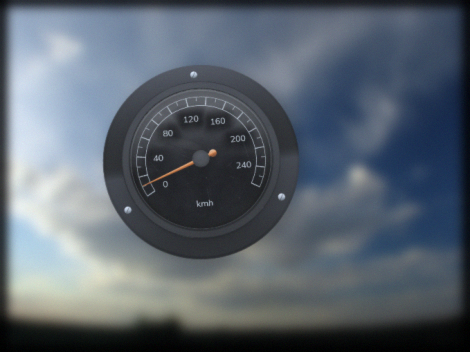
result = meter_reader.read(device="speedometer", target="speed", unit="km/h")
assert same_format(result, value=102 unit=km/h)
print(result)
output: value=10 unit=km/h
